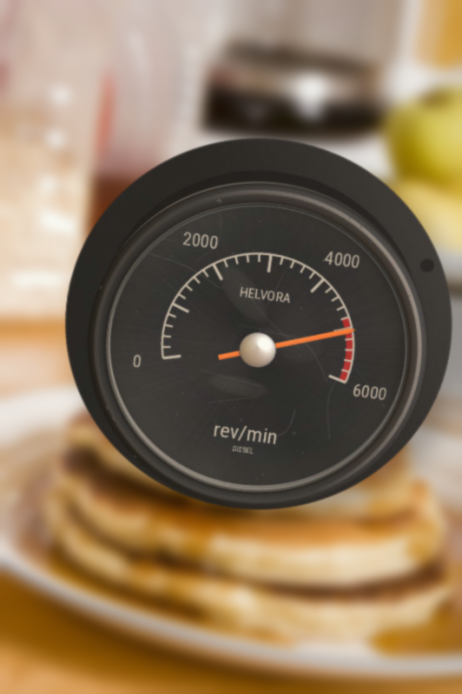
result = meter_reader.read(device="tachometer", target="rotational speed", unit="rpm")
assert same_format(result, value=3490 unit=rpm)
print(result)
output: value=5000 unit=rpm
